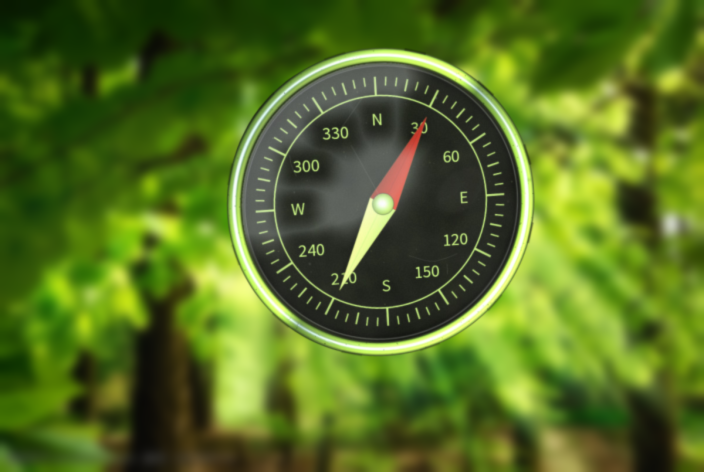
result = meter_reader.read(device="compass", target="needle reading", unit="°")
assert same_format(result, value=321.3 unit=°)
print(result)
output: value=30 unit=°
